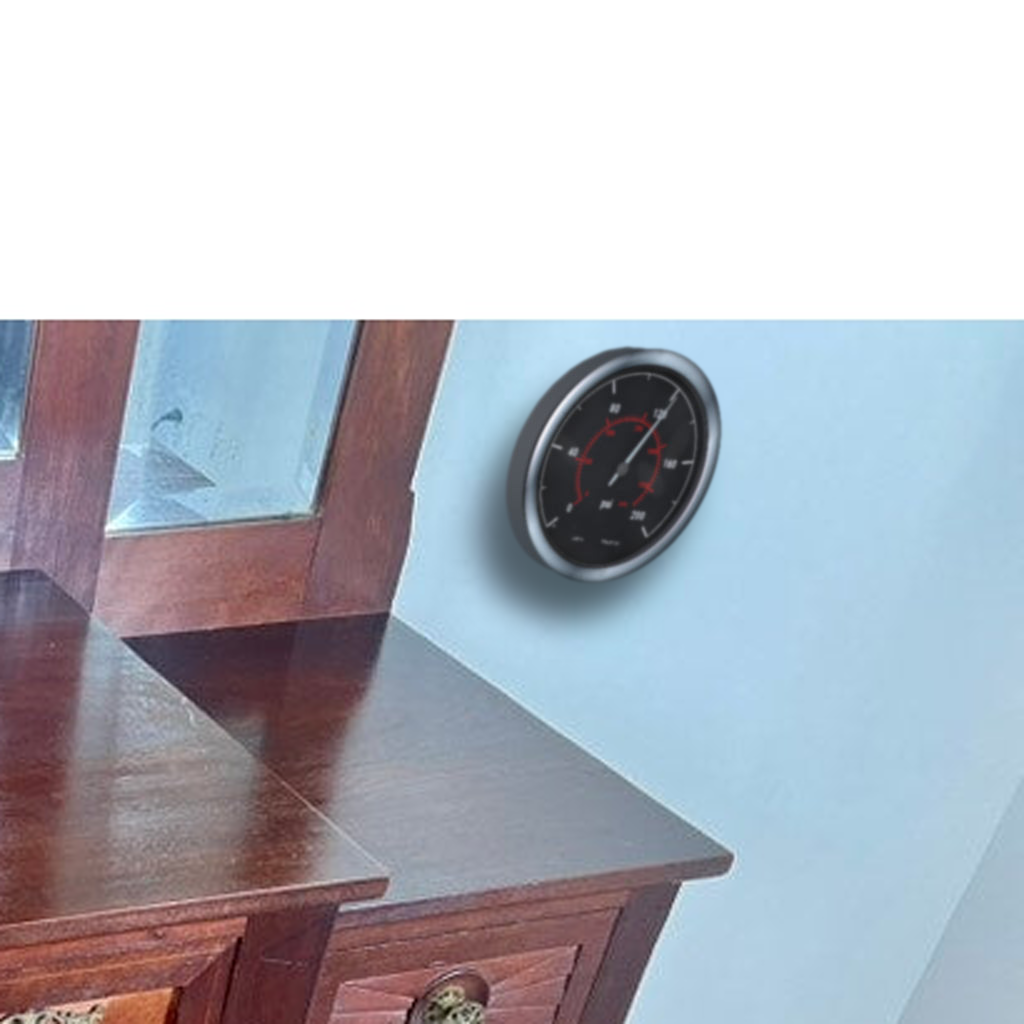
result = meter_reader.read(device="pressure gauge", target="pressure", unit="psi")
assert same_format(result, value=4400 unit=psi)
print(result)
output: value=120 unit=psi
